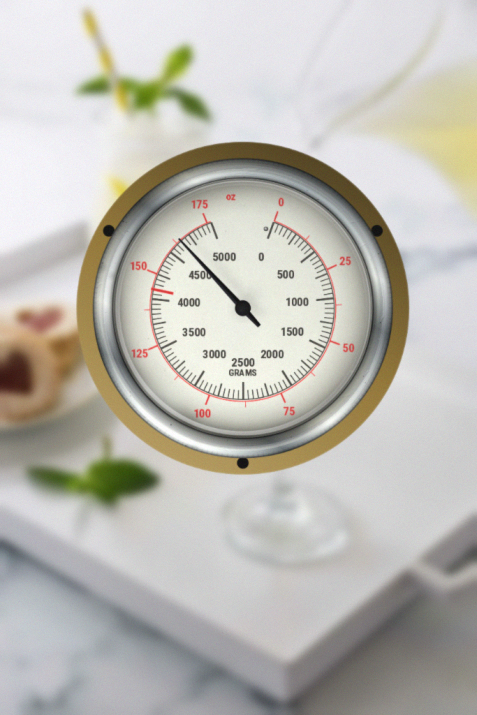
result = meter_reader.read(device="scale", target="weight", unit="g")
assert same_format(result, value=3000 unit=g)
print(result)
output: value=4650 unit=g
